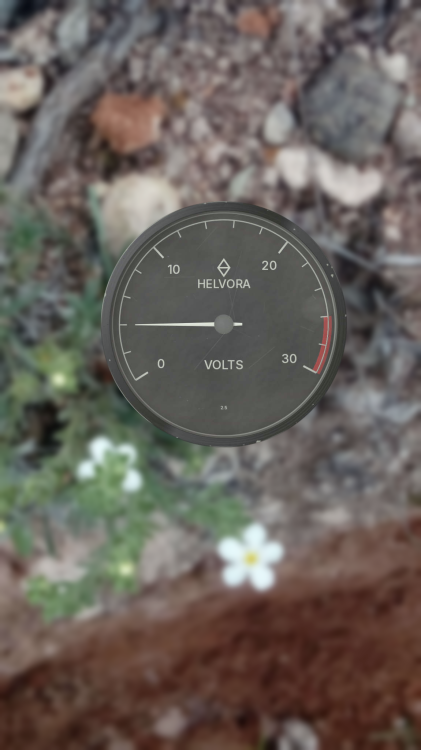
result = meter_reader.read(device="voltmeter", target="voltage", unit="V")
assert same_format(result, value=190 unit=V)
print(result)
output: value=4 unit=V
